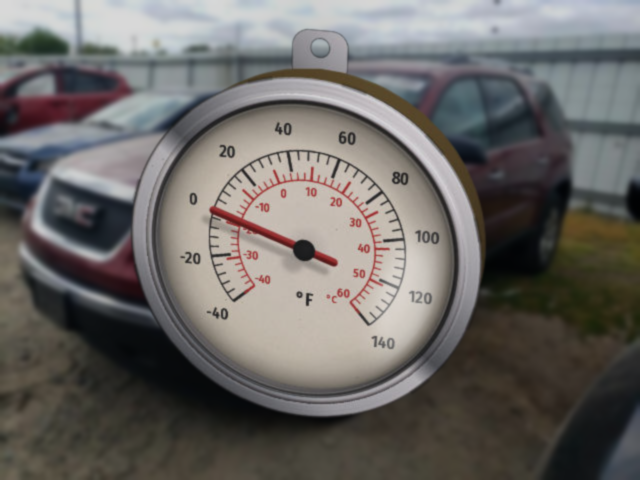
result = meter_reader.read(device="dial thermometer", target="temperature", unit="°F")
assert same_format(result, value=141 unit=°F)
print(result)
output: value=0 unit=°F
